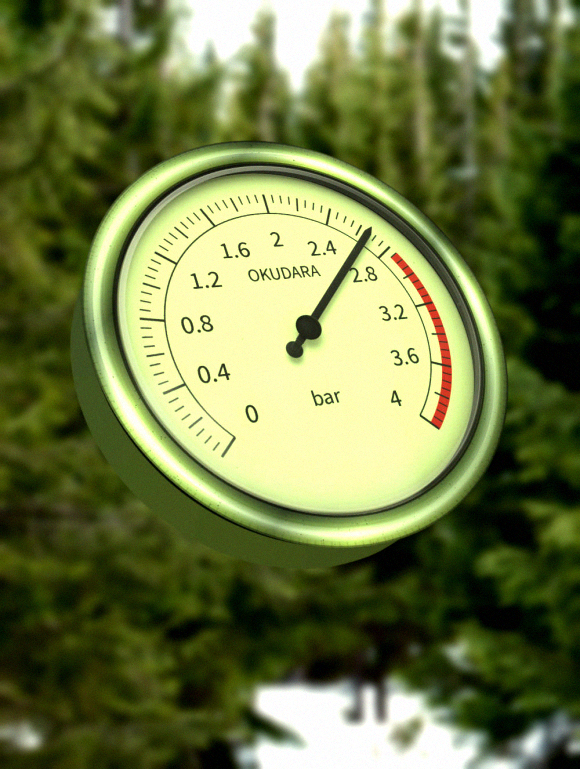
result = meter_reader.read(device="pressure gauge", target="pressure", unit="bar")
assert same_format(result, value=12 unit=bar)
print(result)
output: value=2.65 unit=bar
